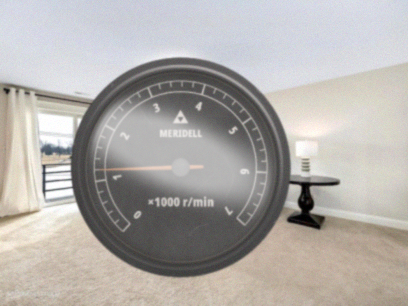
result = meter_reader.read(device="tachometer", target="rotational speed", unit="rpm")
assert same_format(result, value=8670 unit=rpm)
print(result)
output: value=1200 unit=rpm
